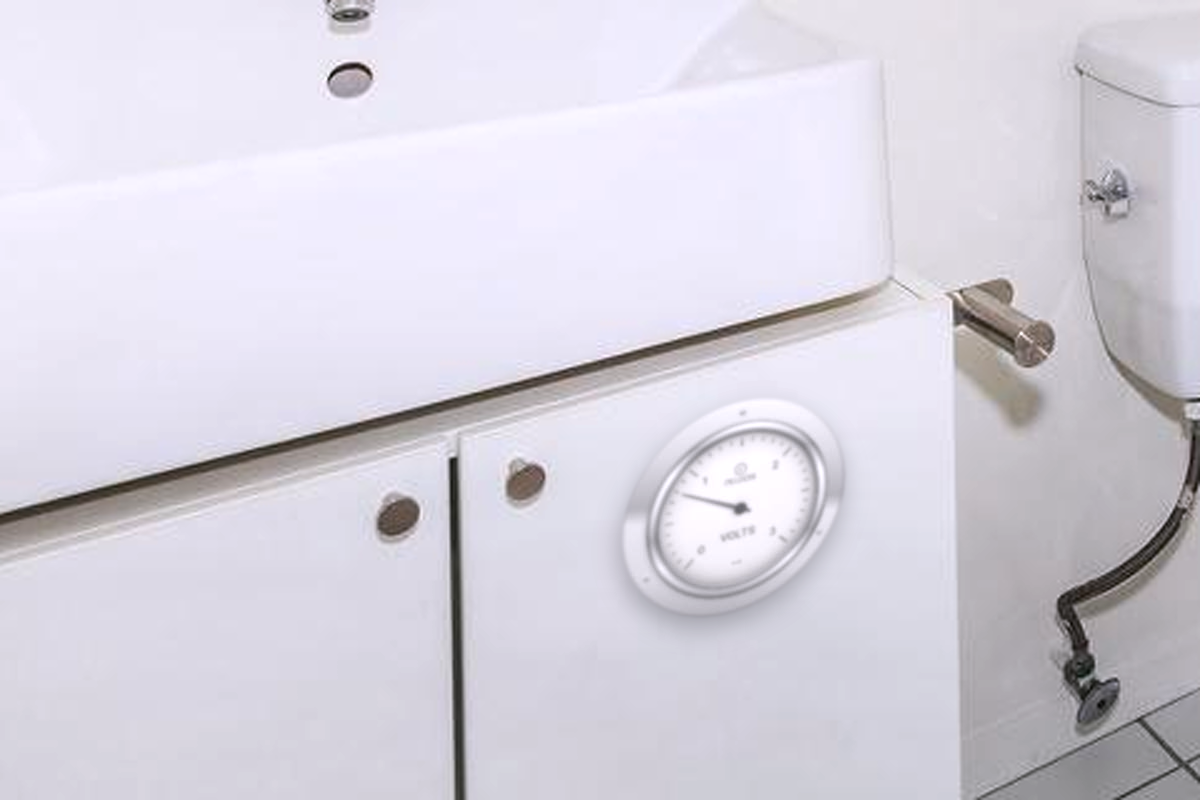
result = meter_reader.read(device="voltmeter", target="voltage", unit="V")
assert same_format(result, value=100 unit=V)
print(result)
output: value=0.8 unit=V
